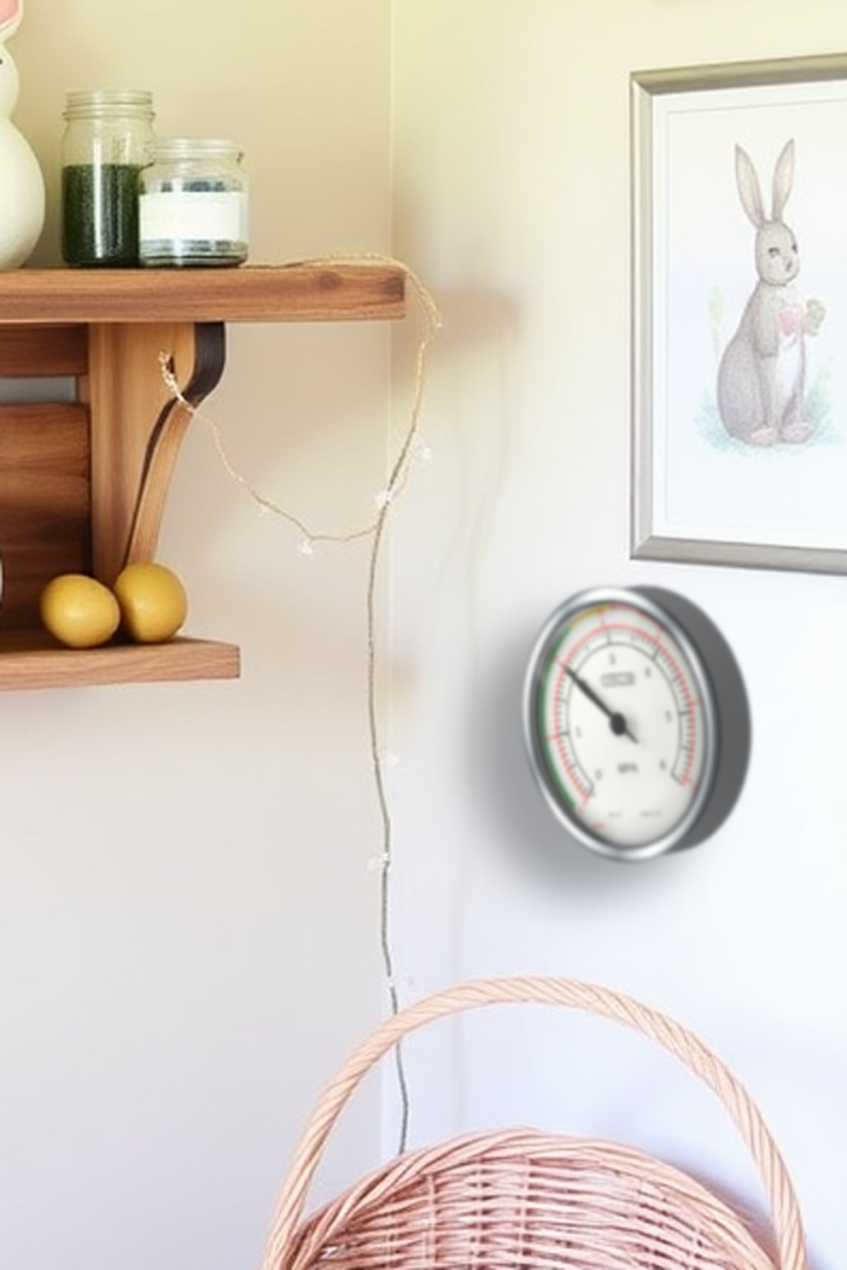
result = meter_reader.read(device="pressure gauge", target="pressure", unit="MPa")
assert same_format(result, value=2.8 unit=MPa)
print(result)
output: value=2 unit=MPa
